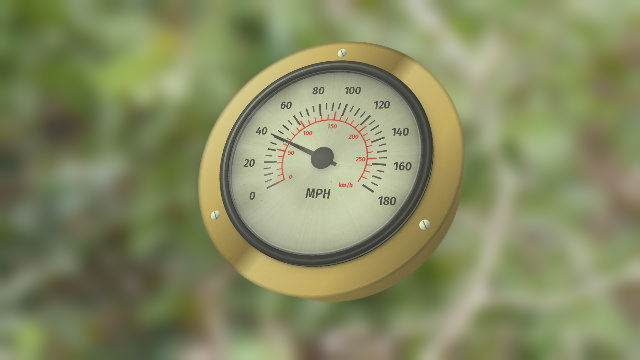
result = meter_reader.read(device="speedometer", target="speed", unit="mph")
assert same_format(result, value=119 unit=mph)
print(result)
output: value=40 unit=mph
